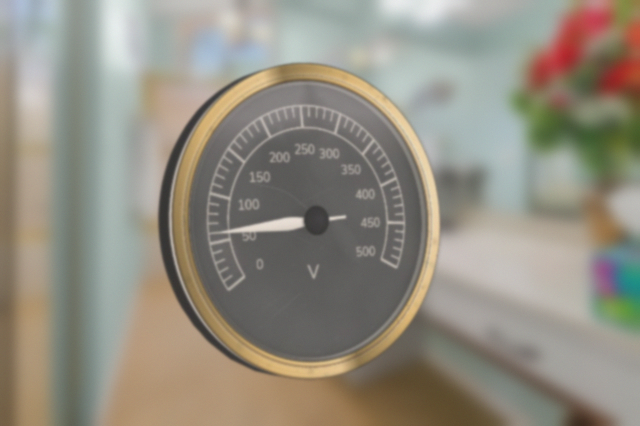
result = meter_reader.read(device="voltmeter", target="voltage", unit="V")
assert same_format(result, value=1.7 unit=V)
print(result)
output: value=60 unit=V
